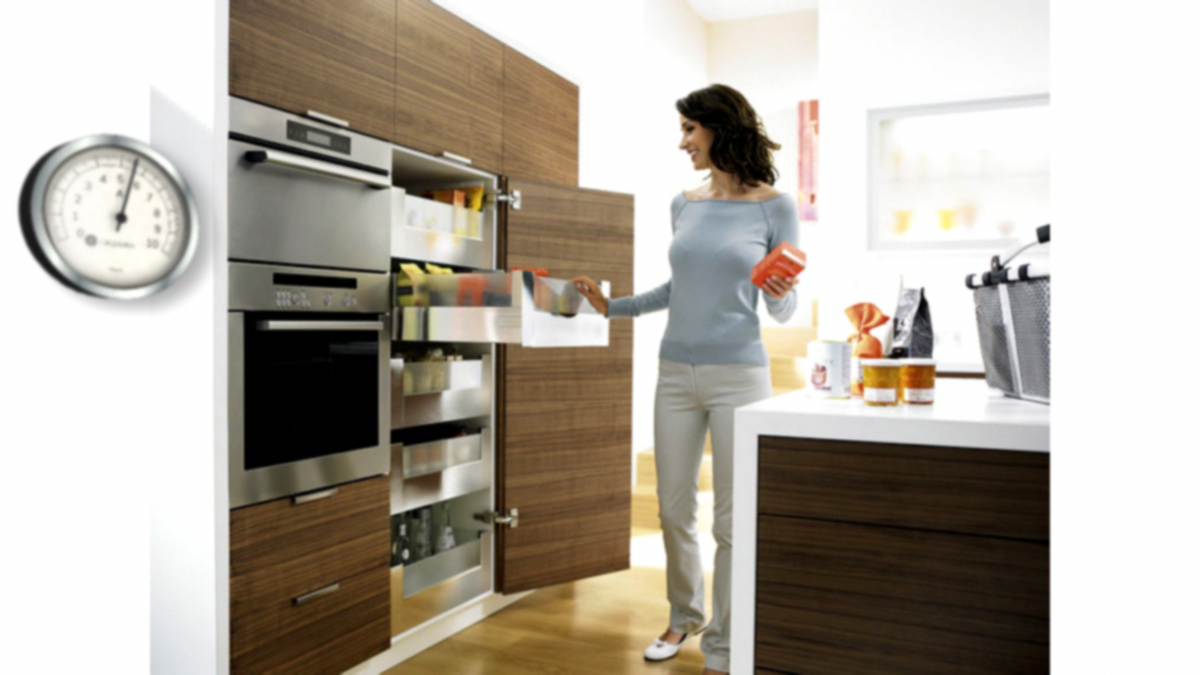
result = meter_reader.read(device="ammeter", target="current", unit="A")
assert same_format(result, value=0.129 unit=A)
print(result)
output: value=5.5 unit=A
